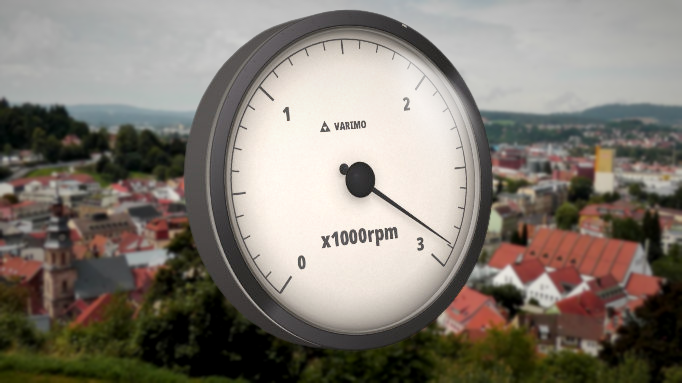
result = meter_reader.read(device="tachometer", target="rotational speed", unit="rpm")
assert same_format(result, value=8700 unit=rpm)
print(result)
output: value=2900 unit=rpm
